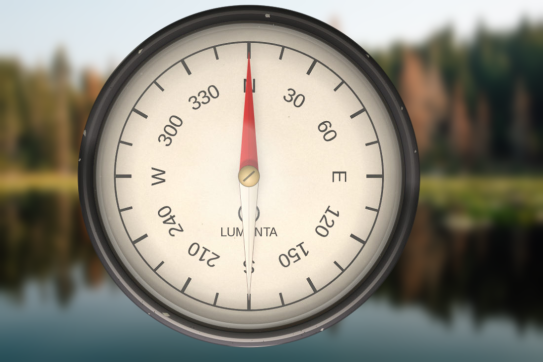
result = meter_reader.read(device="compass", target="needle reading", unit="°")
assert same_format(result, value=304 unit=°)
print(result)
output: value=0 unit=°
